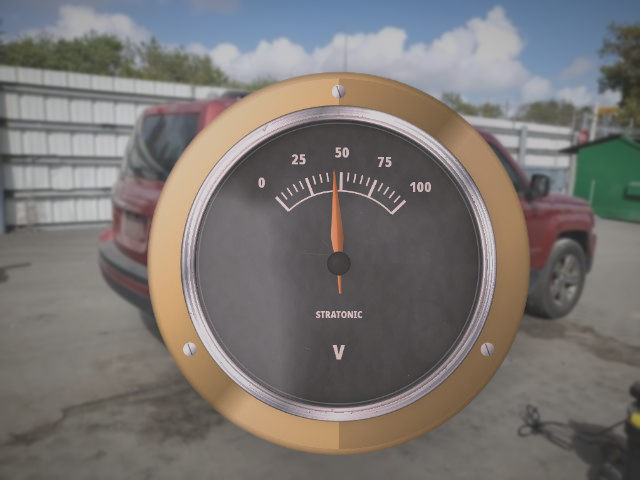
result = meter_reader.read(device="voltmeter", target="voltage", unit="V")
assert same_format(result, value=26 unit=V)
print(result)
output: value=45 unit=V
